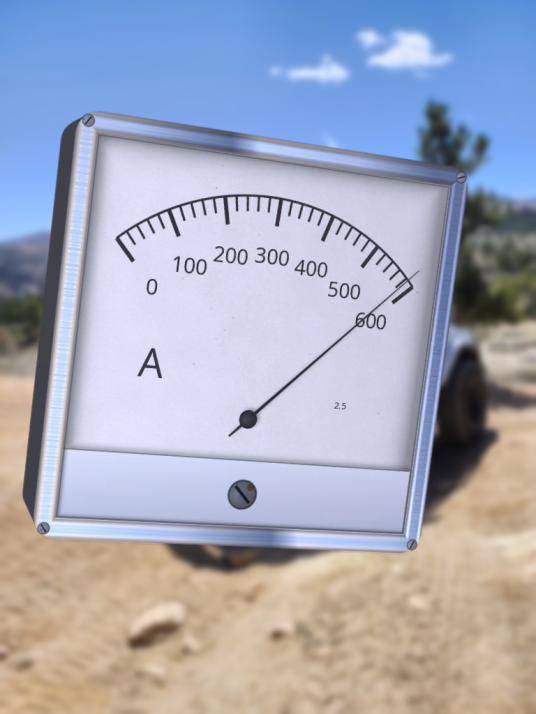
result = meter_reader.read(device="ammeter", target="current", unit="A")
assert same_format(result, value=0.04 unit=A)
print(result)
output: value=580 unit=A
